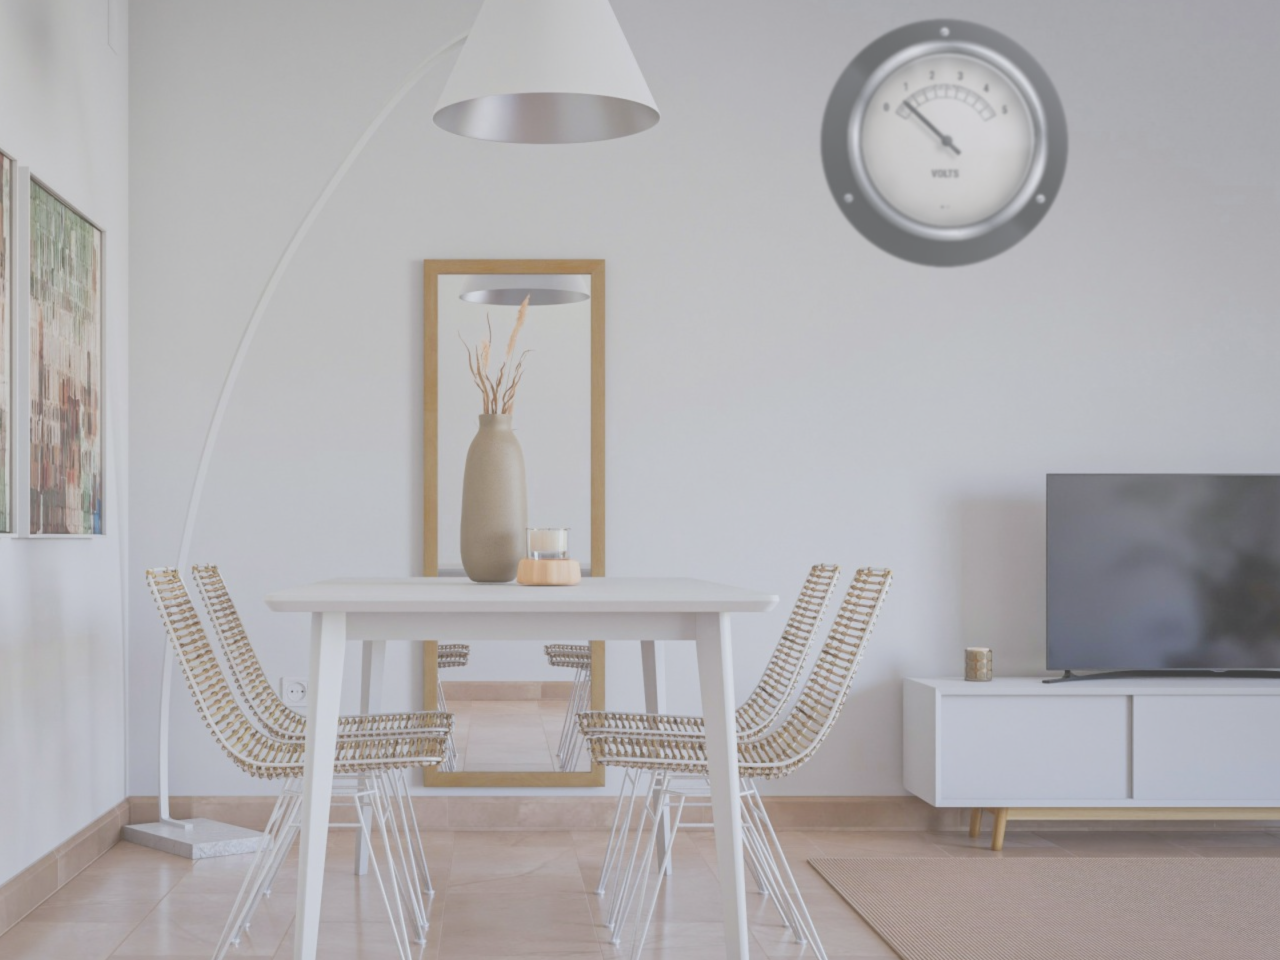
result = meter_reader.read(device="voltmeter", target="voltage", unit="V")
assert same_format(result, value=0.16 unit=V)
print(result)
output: value=0.5 unit=V
